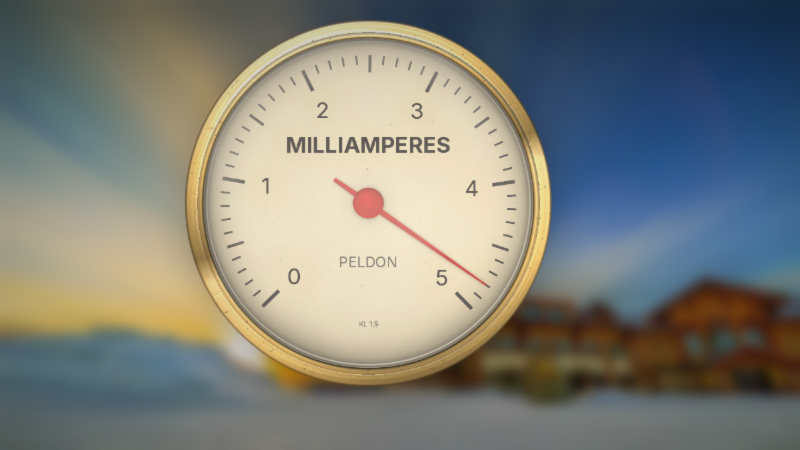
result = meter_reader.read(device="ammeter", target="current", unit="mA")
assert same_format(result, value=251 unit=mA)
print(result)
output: value=4.8 unit=mA
